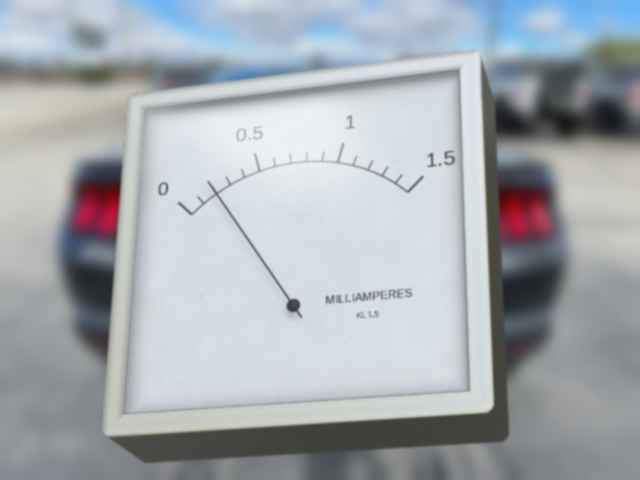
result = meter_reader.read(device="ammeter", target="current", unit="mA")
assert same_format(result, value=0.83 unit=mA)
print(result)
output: value=0.2 unit=mA
